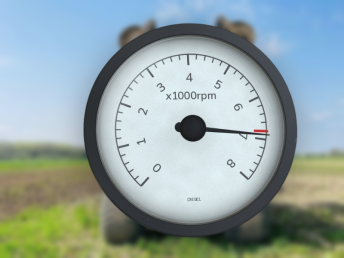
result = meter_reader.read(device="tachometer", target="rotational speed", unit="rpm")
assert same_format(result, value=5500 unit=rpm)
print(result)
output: value=6900 unit=rpm
